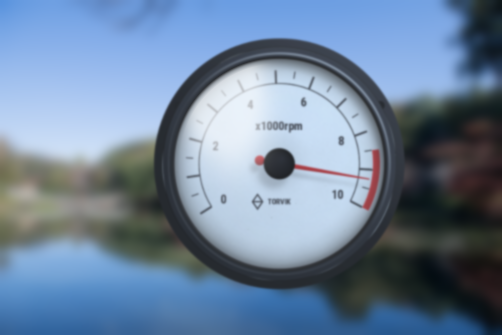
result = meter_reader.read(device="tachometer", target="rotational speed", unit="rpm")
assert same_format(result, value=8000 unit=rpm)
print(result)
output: value=9250 unit=rpm
